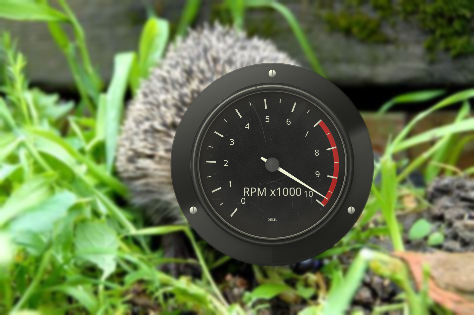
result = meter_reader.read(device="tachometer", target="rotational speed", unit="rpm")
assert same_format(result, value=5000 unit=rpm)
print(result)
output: value=9750 unit=rpm
